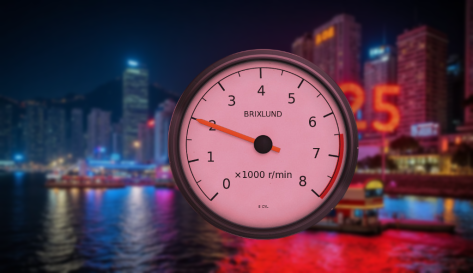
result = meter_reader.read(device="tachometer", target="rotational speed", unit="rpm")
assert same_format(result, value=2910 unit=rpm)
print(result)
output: value=2000 unit=rpm
